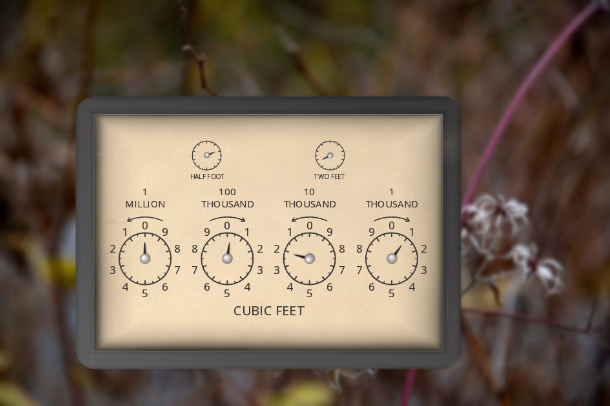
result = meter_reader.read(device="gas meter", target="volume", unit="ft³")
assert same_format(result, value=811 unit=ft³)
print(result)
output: value=2100 unit=ft³
